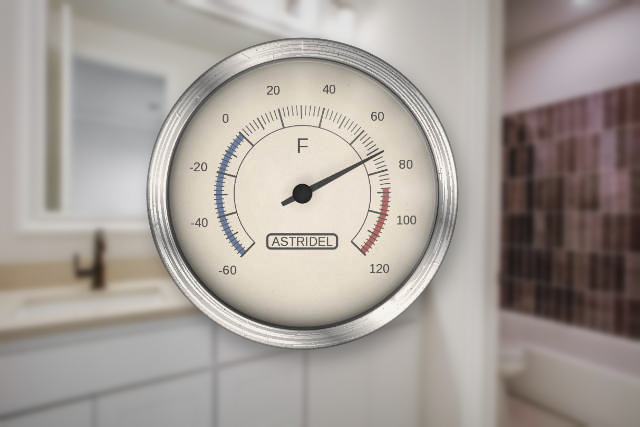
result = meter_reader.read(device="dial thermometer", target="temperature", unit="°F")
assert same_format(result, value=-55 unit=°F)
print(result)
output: value=72 unit=°F
